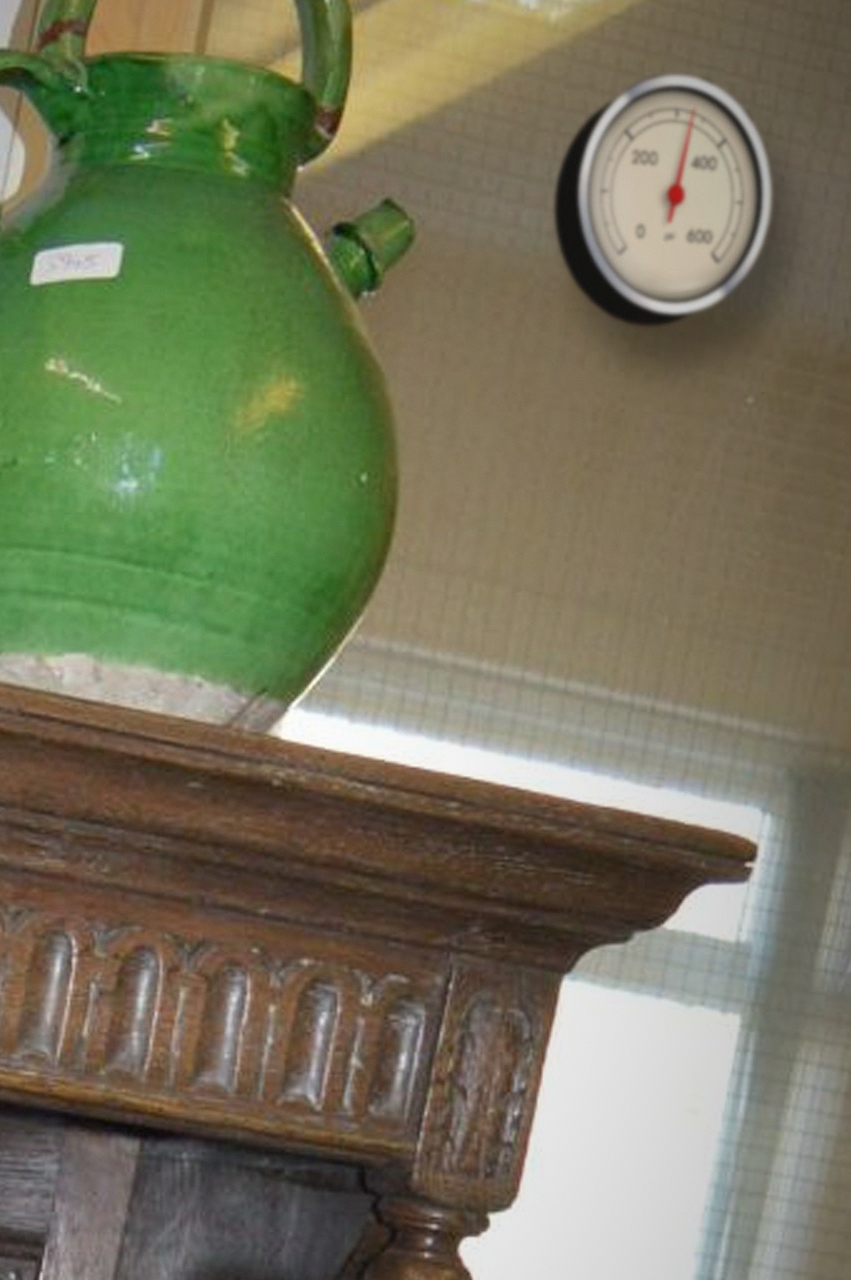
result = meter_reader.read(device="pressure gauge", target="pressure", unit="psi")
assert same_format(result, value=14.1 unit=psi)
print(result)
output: value=325 unit=psi
